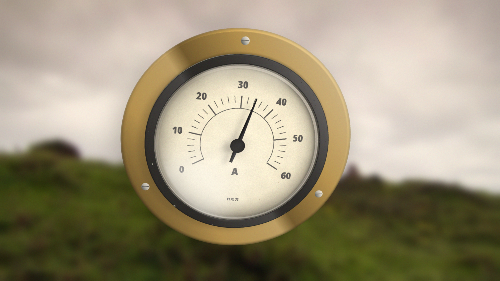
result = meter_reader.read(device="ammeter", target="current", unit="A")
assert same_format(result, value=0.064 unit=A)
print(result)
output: value=34 unit=A
